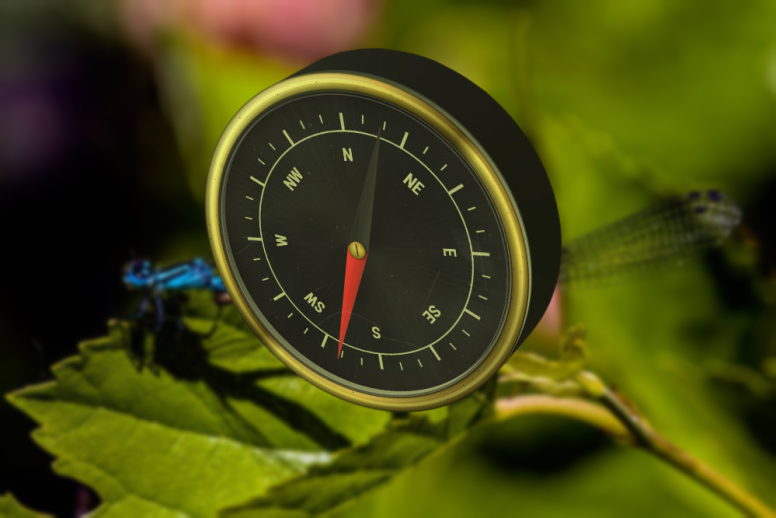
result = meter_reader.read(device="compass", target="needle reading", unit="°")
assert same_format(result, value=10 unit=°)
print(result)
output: value=200 unit=°
